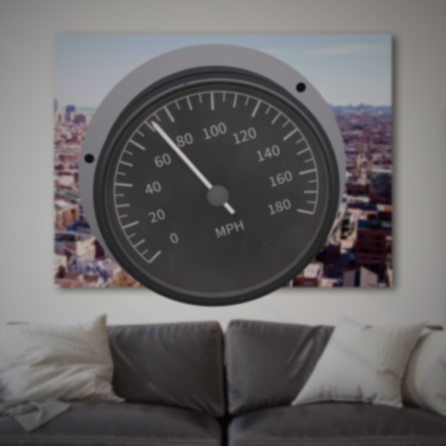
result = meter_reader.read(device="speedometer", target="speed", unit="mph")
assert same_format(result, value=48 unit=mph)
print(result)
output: value=72.5 unit=mph
